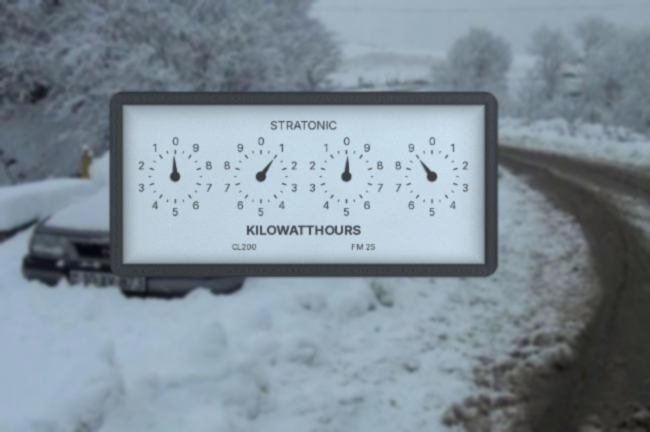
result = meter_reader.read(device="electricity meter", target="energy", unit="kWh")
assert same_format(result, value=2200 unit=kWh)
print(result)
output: value=99 unit=kWh
